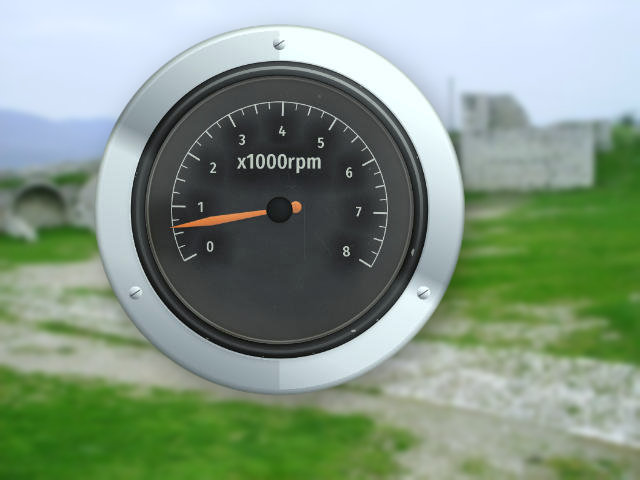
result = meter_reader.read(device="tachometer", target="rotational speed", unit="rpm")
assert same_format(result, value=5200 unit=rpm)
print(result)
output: value=625 unit=rpm
